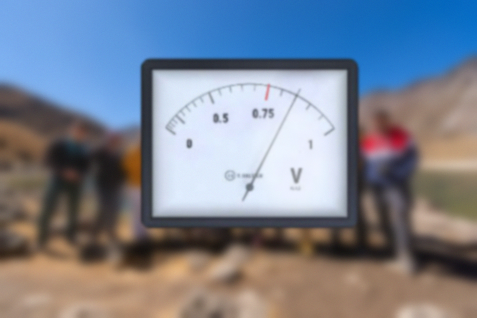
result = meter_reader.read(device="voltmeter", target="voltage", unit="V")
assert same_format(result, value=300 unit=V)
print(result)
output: value=0.85 unit=V
